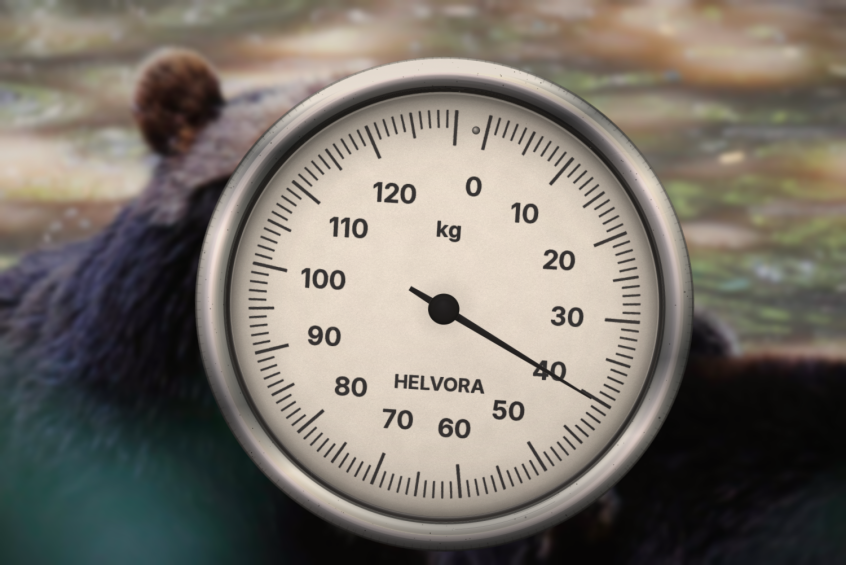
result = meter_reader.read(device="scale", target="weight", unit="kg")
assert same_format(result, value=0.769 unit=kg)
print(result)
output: value=40 unit=kg
